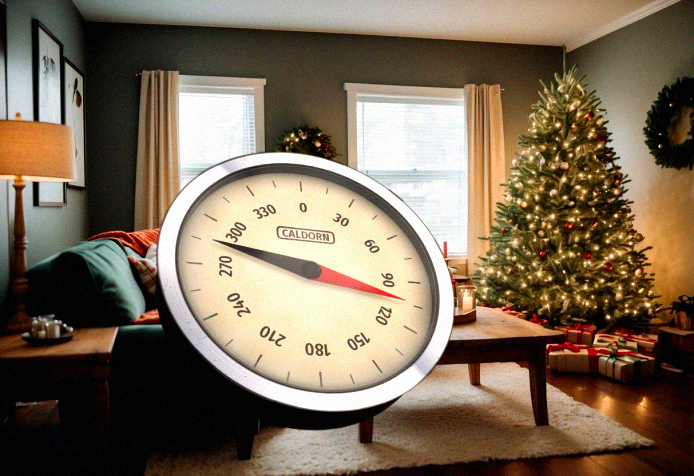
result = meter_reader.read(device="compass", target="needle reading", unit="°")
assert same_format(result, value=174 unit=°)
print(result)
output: value=105 unit=°
